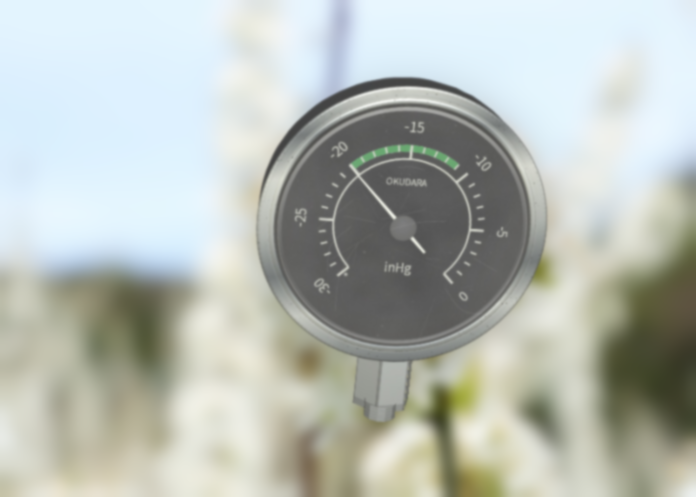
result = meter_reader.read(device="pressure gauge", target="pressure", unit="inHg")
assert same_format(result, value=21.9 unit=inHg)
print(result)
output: value=-20 unit=inHg
